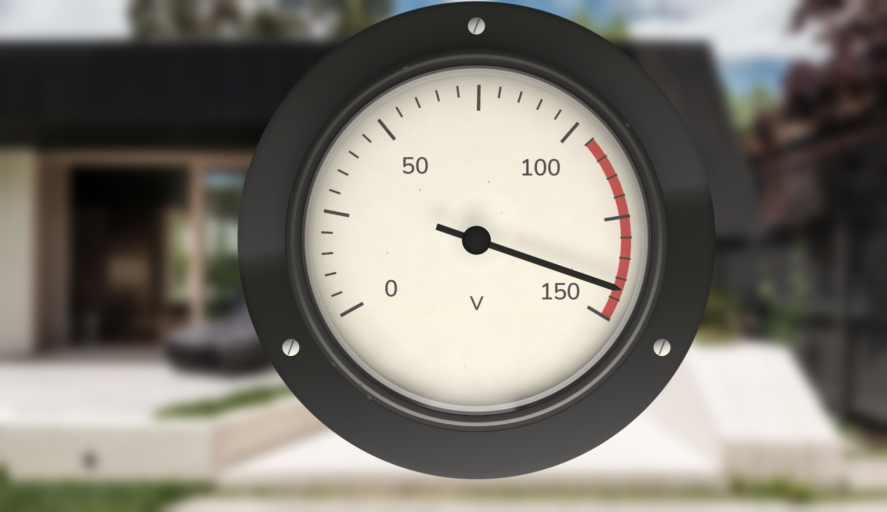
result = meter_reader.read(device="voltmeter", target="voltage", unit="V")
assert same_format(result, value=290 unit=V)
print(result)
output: value=142.5 unit=V
